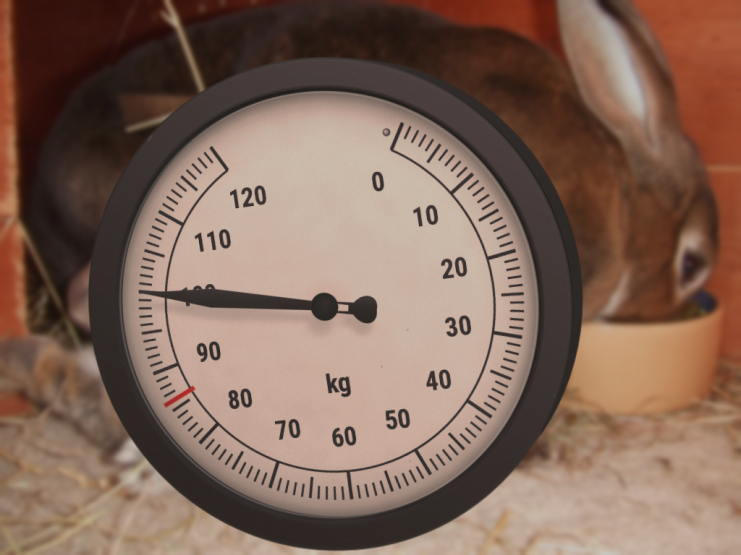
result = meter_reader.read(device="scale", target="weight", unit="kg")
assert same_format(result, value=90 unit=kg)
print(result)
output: value=100 unit=kg
